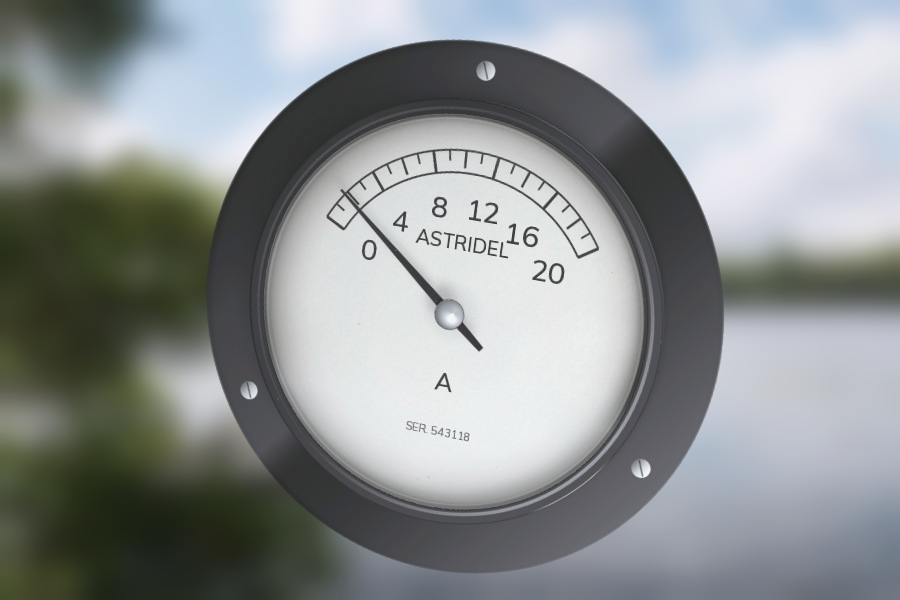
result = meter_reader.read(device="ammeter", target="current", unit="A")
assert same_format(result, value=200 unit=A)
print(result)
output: value=2 unit=A
